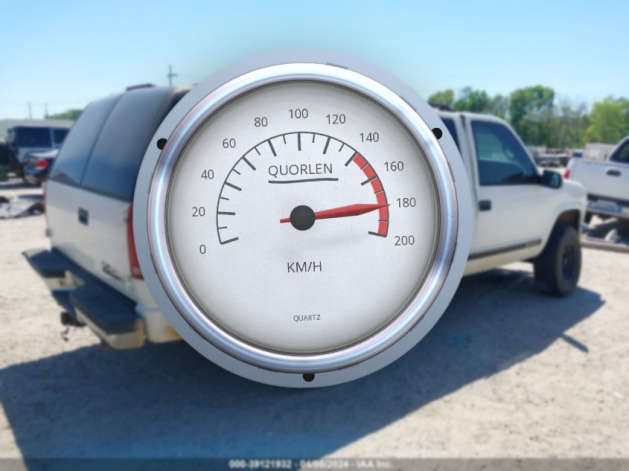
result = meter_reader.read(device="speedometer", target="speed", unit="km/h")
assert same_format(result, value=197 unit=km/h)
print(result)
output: value=180 unit=km/h
